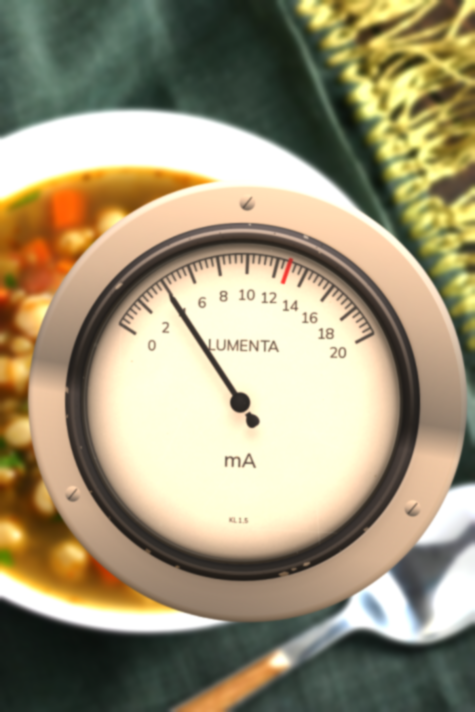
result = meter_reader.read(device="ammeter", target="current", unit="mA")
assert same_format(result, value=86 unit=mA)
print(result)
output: value=4 unit=mA
